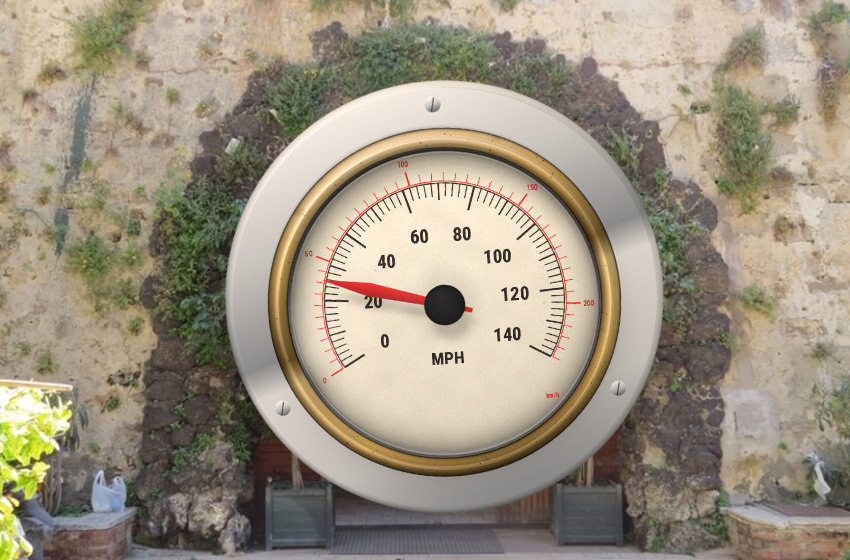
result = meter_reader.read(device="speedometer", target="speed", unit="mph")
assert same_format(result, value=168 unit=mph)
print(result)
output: value=26 unit=mph
